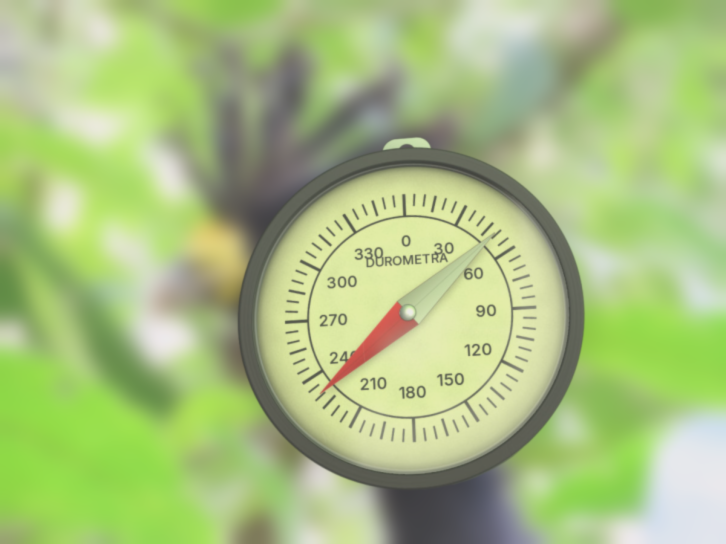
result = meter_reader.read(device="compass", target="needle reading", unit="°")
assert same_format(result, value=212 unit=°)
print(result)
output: value=230 unit=°
